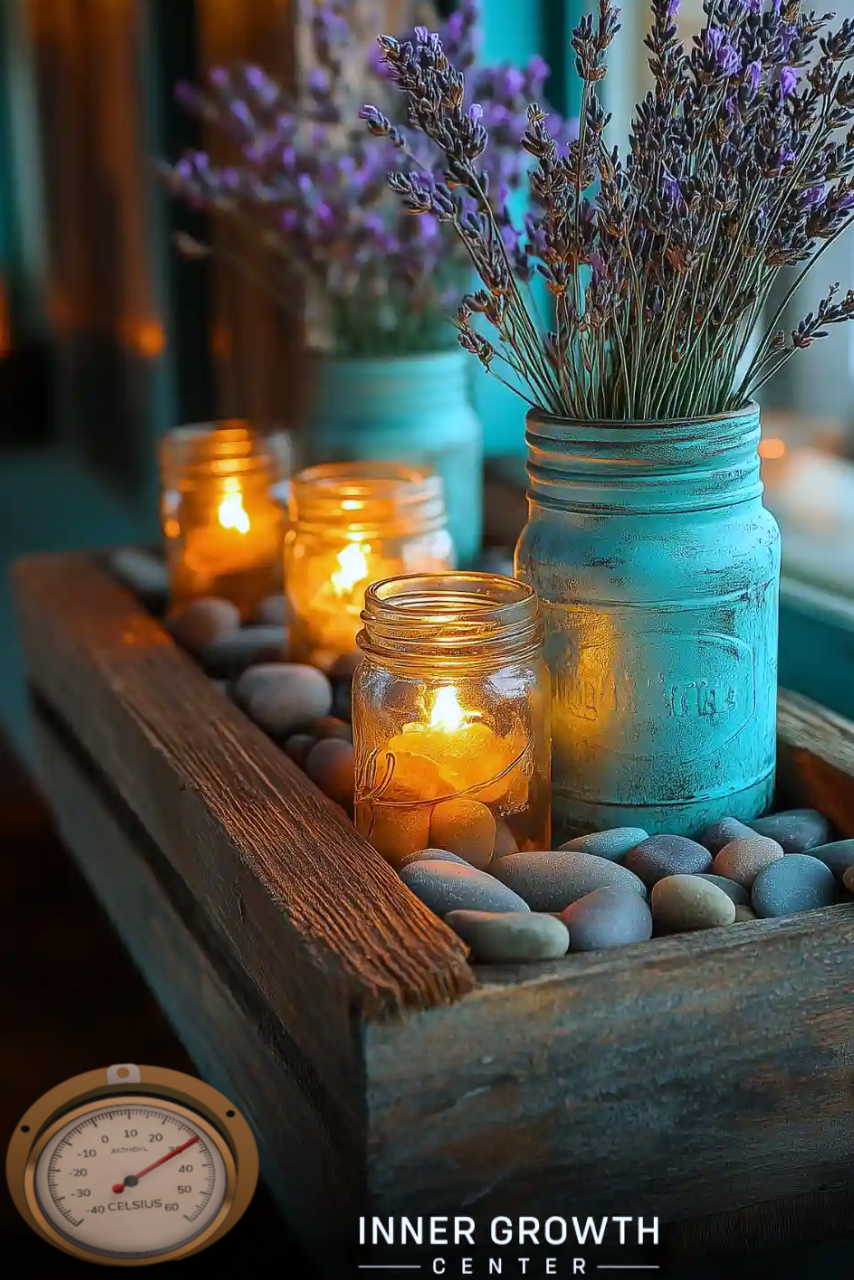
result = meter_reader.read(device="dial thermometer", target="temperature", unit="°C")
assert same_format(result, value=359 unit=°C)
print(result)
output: value=30 unit=°C
